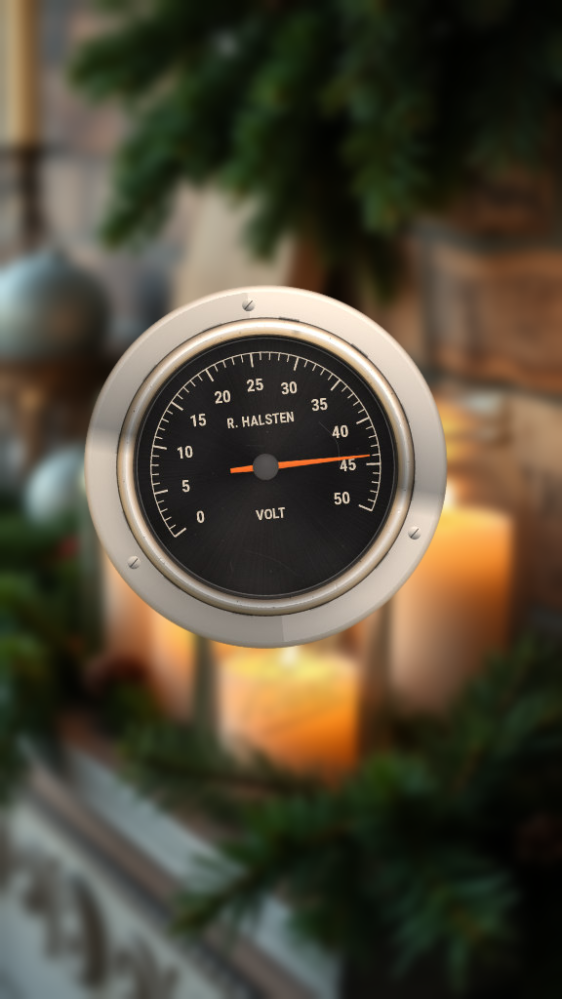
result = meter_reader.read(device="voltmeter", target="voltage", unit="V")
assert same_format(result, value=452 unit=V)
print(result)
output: value=44 unit=V
